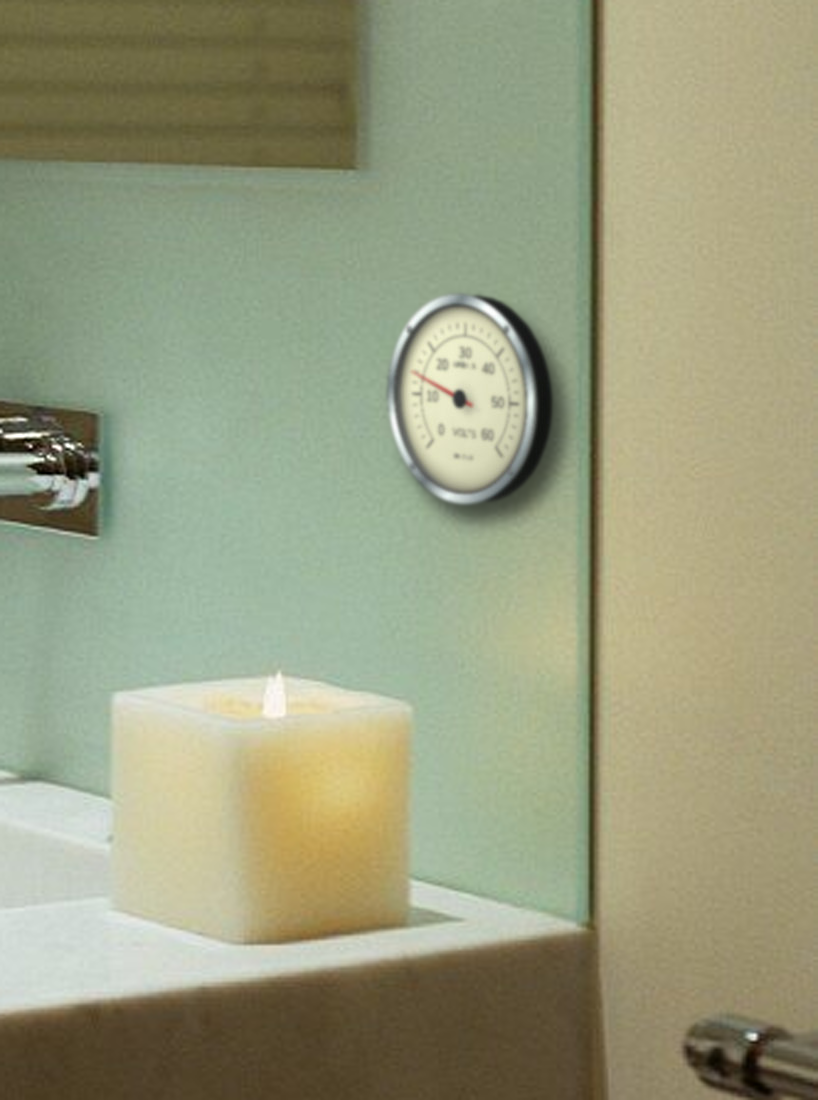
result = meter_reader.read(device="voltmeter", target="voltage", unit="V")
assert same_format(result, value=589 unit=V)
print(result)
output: value=14 unit=V
